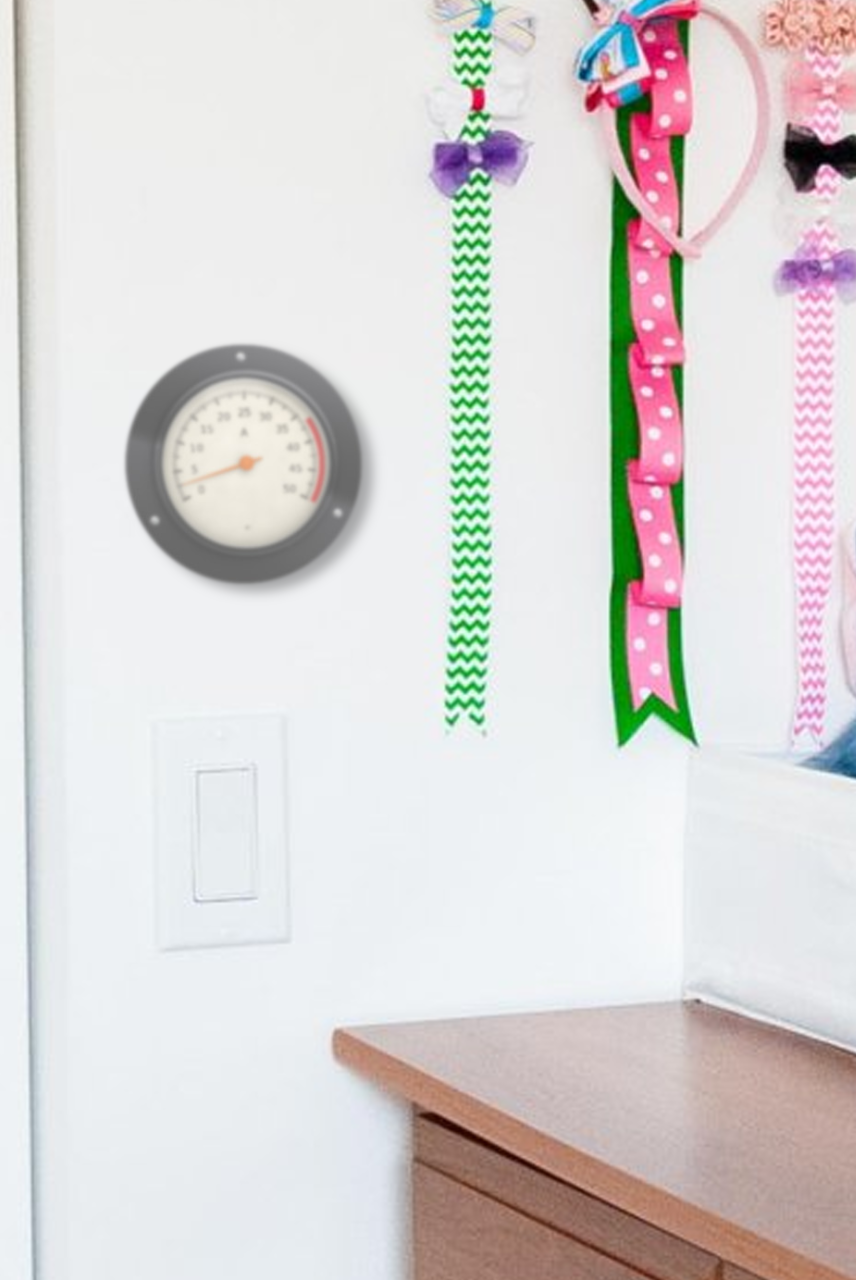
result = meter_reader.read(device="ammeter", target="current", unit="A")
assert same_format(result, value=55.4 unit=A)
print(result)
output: value=2.5 unit=A
